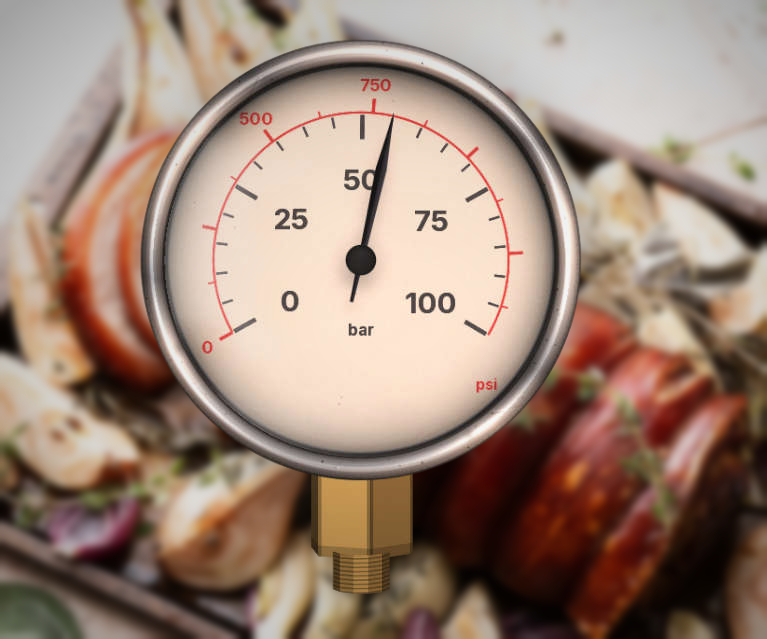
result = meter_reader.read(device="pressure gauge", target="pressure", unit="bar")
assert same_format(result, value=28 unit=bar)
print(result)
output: value=55 unit=bar
